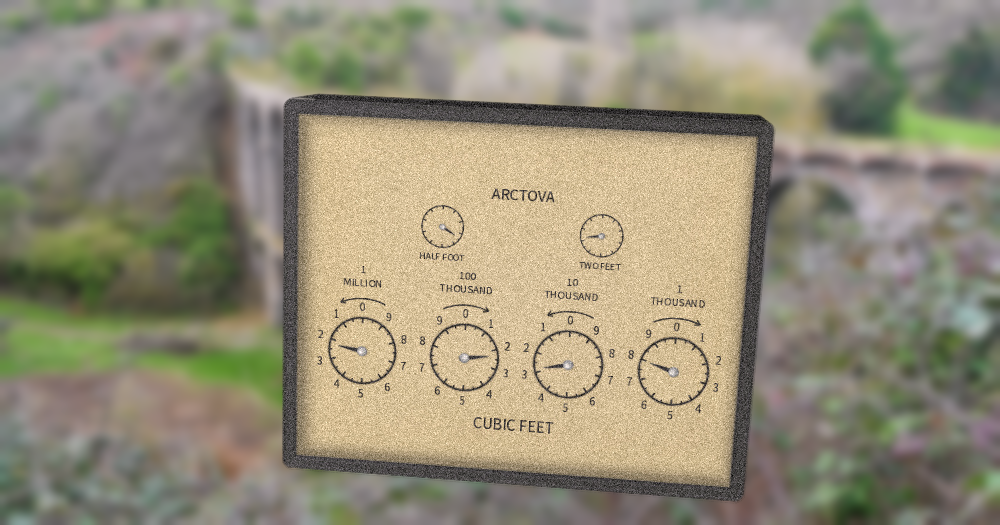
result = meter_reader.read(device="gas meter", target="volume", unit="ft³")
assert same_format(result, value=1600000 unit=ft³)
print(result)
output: value=222800 unit=ft³
